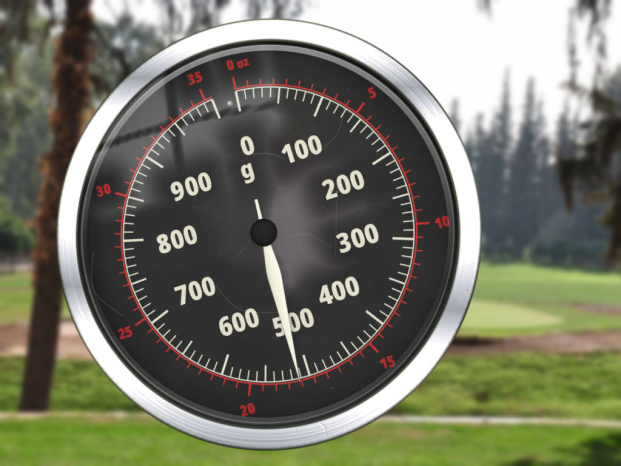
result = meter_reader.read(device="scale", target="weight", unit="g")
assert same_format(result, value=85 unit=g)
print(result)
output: value=510 unit=g
